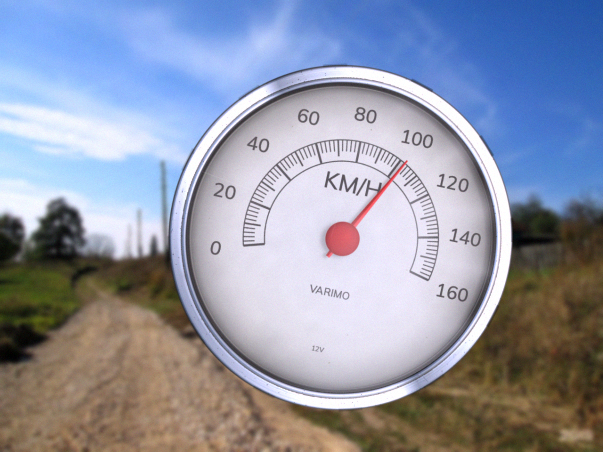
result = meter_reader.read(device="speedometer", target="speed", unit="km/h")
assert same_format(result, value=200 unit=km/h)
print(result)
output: value=102 unit=km/h
